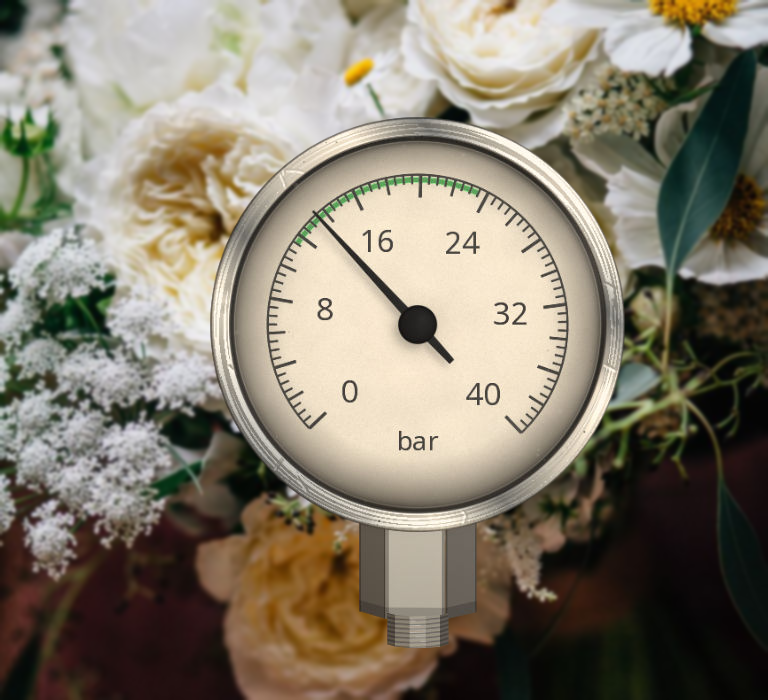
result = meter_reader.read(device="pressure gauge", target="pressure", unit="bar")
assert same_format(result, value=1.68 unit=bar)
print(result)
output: value=13.5 unit=bar
